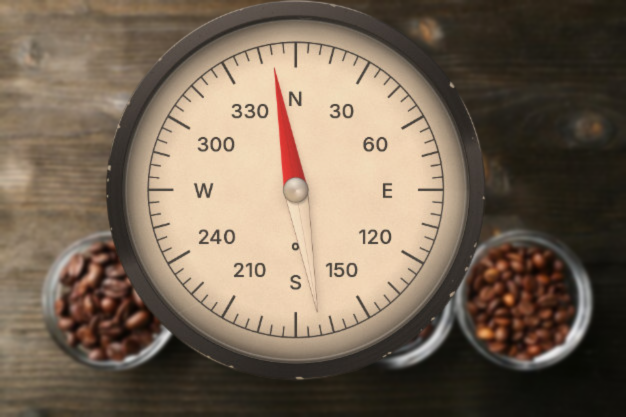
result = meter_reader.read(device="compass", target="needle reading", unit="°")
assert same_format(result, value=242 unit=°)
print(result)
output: value=350 unit=°
